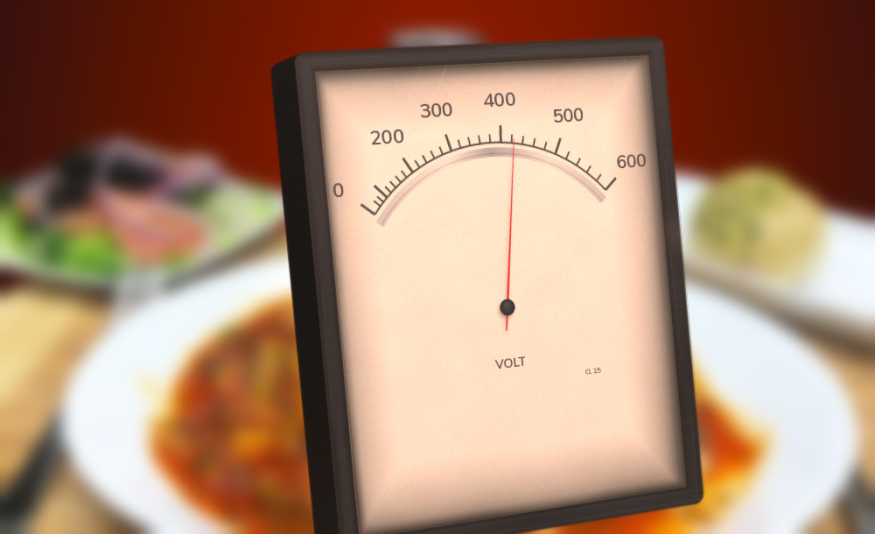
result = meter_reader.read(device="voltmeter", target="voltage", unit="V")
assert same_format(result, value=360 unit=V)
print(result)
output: value=420 unit=V
